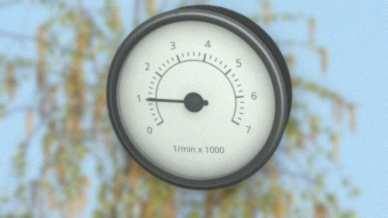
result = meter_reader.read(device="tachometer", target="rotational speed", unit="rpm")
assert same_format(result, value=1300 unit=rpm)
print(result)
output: value=1000 unit=rpm
